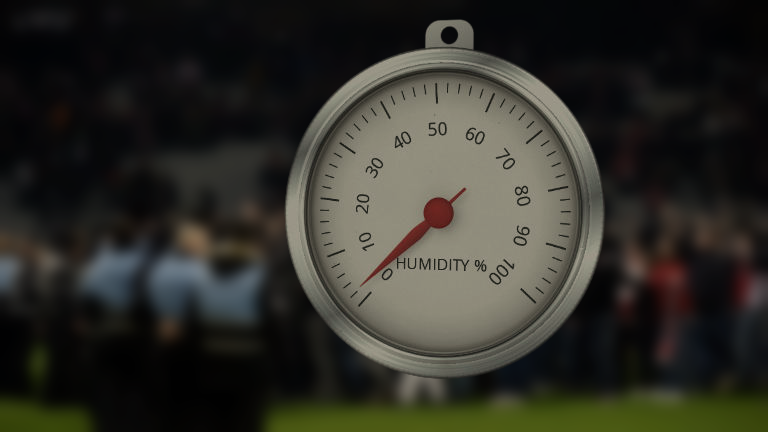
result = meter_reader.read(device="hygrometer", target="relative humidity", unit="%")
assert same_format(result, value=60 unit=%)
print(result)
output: value=2 unit=%
